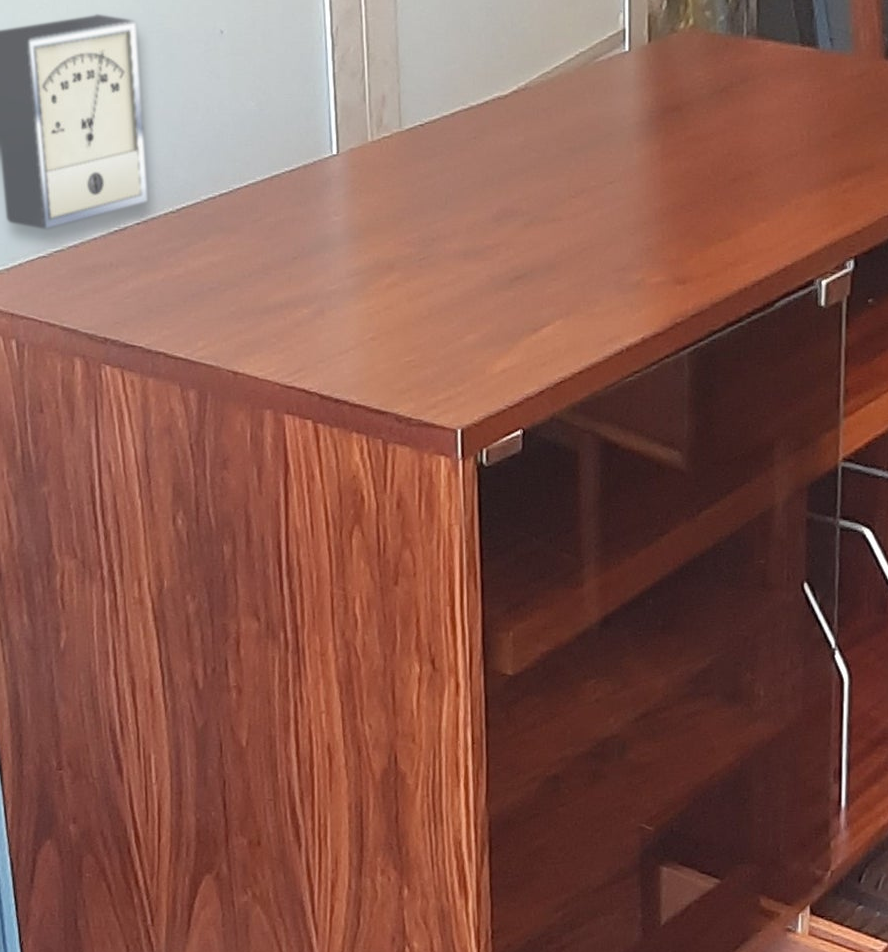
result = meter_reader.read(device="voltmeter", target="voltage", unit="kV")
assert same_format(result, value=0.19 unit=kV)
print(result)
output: value=35 unit=kV
